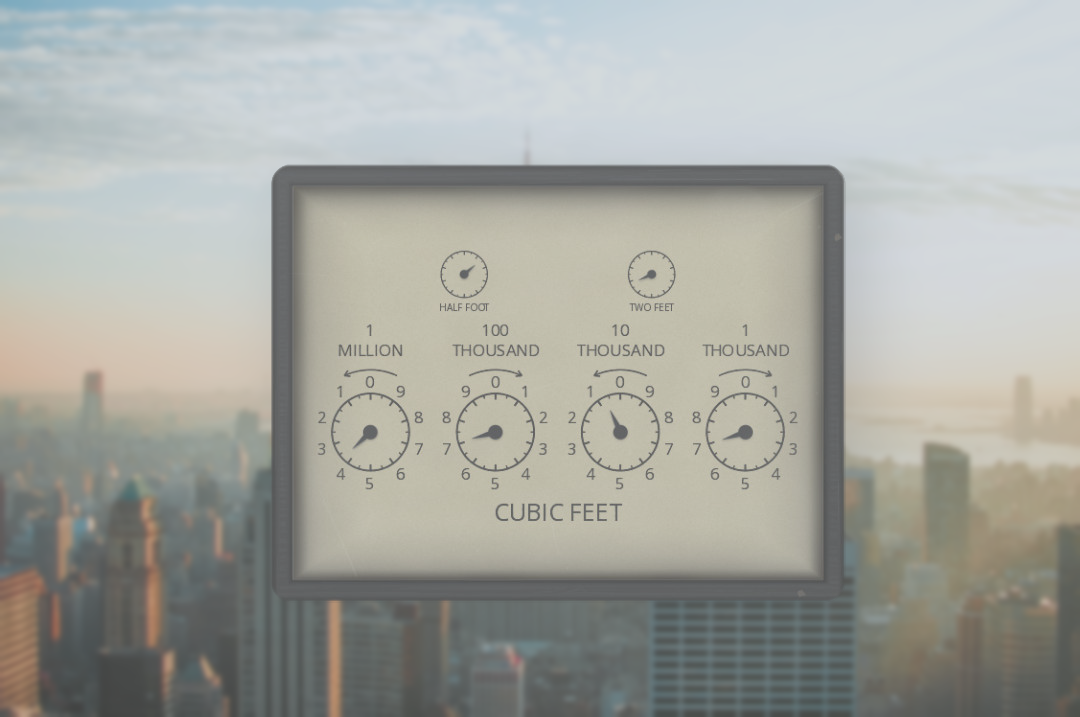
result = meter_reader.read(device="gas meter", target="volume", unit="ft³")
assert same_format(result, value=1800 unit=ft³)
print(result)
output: value=370700 unit=ft³
